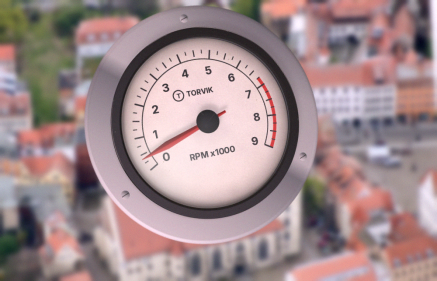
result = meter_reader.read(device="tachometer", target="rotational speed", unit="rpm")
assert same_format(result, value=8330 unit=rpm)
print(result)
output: value=375 unit=rpm
